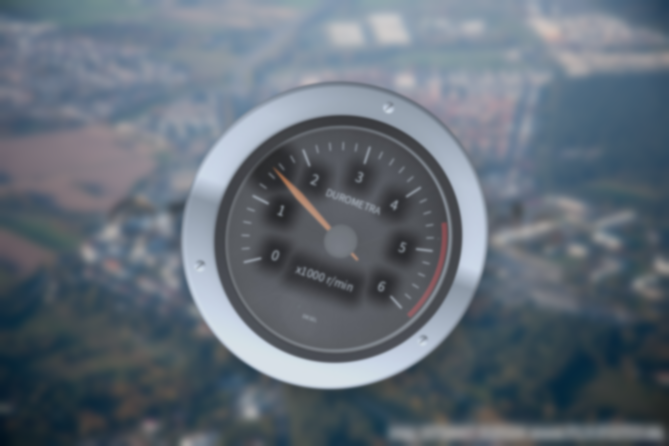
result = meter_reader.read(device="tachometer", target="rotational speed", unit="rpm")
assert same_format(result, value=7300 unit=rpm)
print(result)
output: value=1500 unit=rpm
